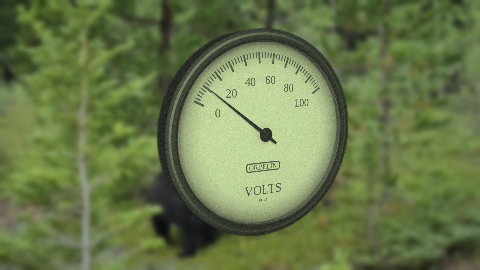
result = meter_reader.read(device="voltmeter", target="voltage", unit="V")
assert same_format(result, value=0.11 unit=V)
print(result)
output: value=10 unit=V
